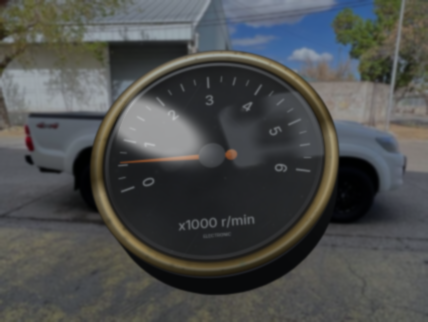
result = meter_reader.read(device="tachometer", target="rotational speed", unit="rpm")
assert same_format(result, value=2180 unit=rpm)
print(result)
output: value=500 unit=rpm
